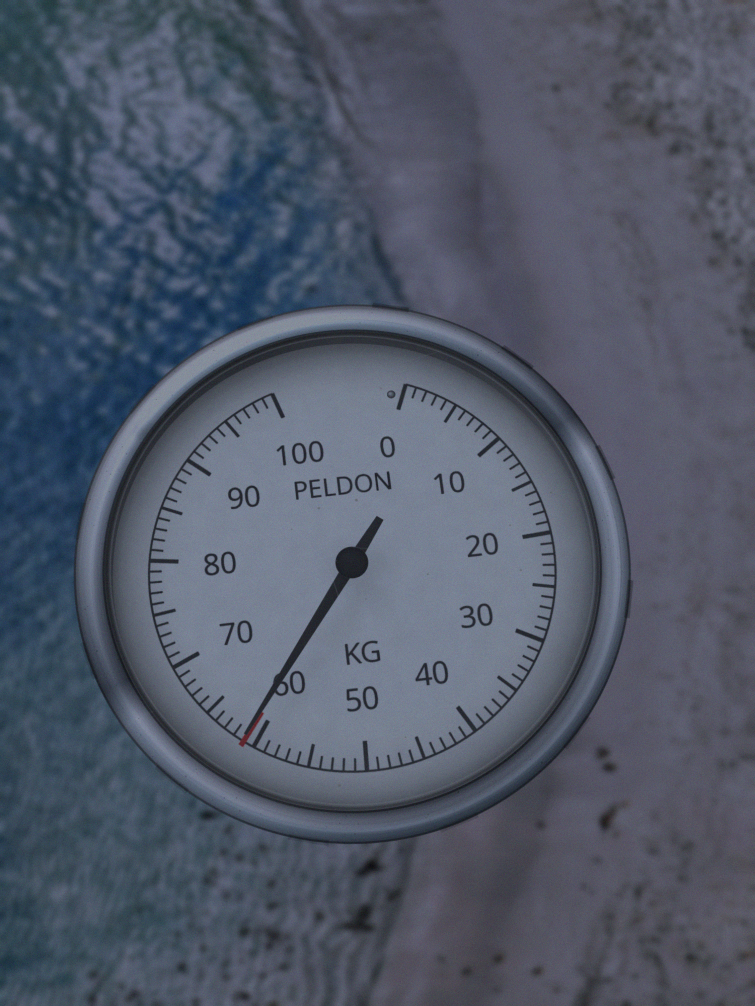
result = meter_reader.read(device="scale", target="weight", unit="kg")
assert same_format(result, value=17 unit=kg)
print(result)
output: value=61 unit=kg
